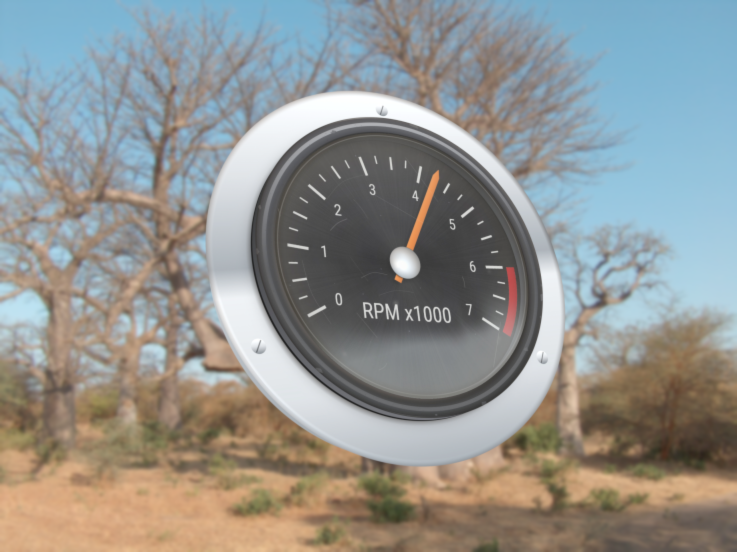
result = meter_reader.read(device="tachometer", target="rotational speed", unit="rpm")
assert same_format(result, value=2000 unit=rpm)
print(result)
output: value=4250 unit=rpm
